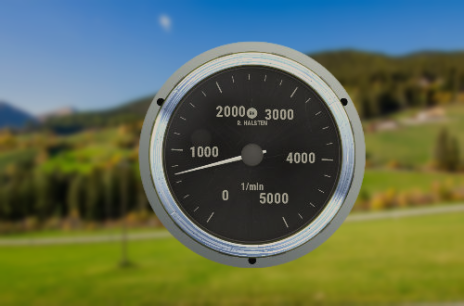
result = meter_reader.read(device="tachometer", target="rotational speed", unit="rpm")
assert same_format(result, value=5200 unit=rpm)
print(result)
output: value=700 unit=rpm
